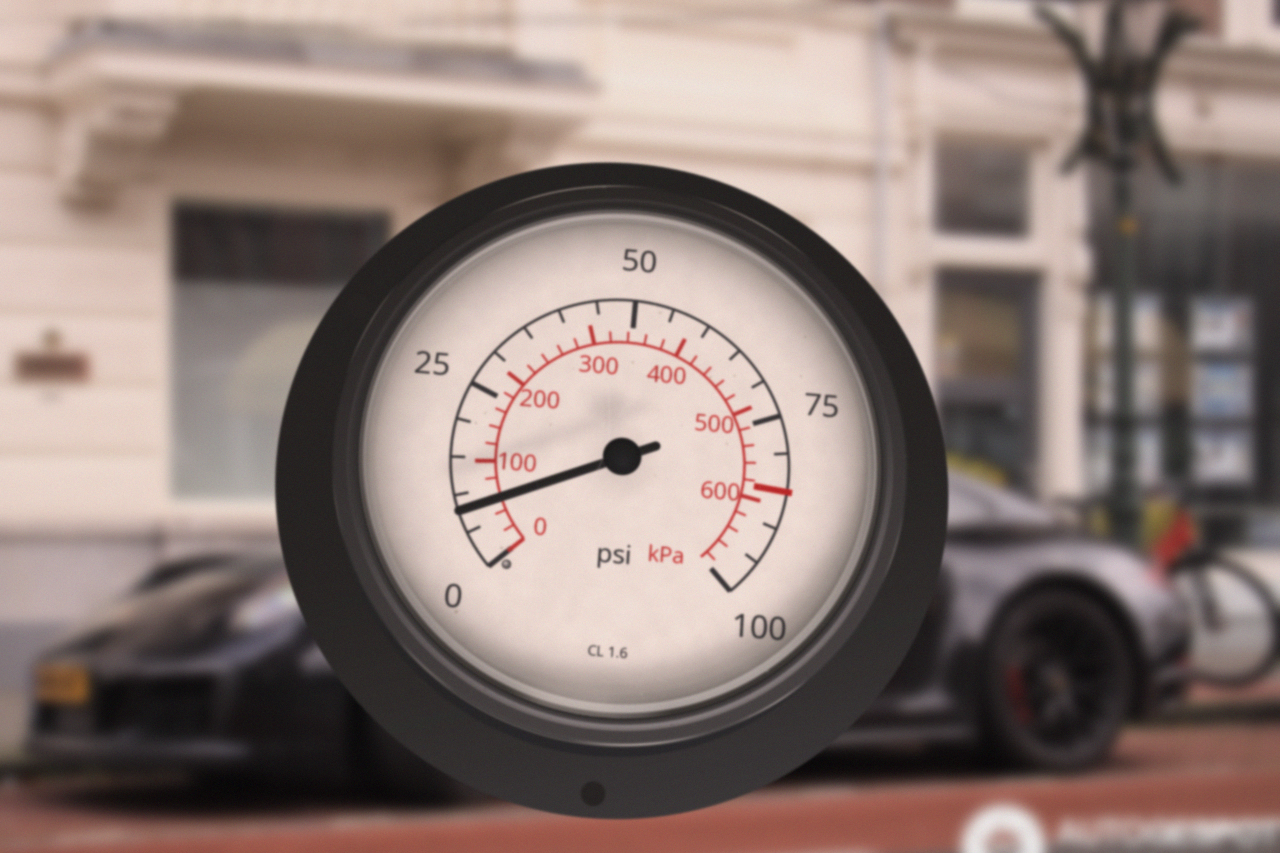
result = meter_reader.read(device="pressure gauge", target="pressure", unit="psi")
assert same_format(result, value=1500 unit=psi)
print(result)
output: value=7.5 unit=psi
